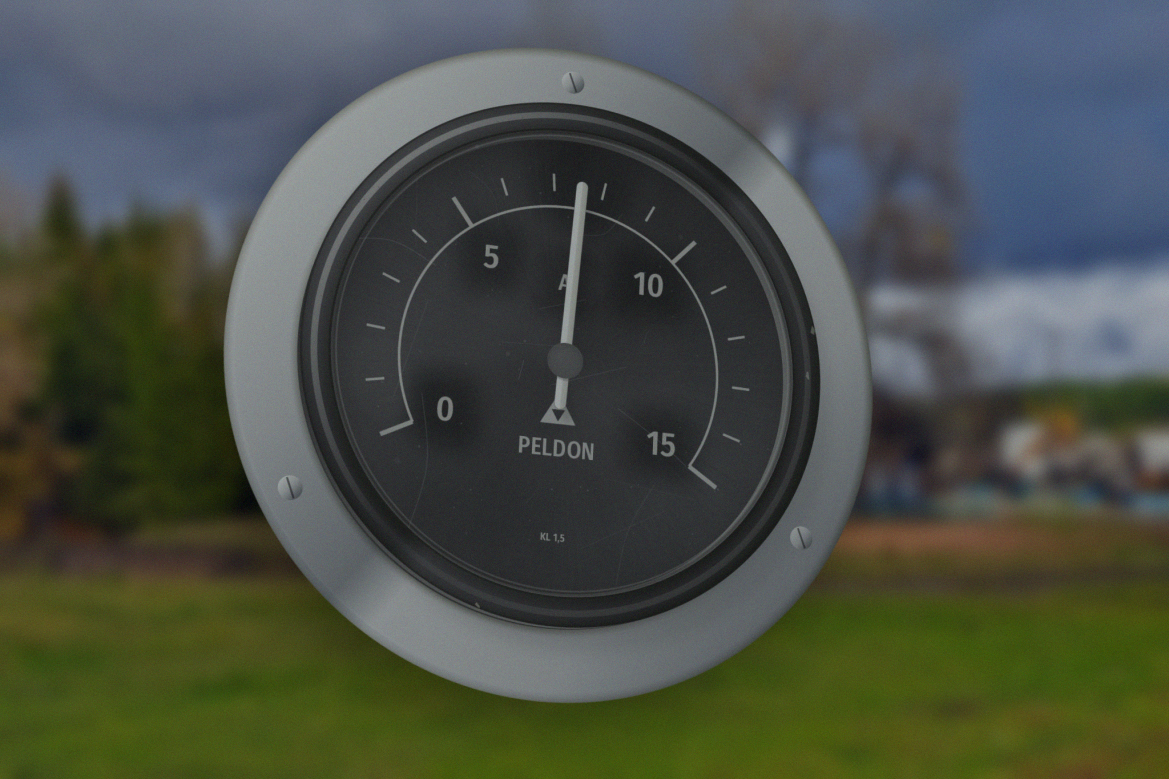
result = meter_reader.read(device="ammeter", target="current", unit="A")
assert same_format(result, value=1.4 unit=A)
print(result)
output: value=7.5 unit=A
